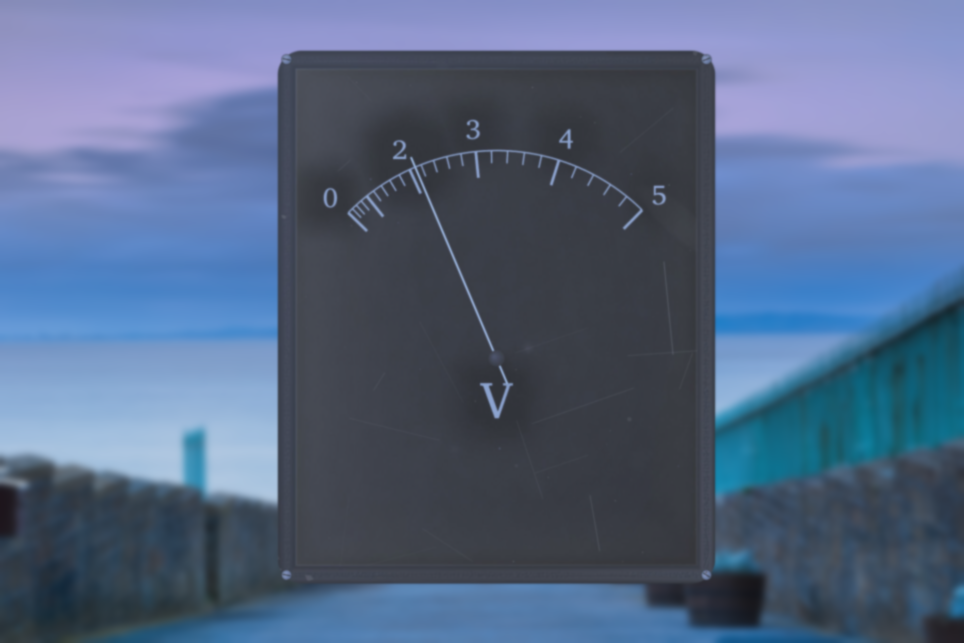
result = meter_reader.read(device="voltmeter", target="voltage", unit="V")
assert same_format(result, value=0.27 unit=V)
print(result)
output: value=2.1 unit=V
